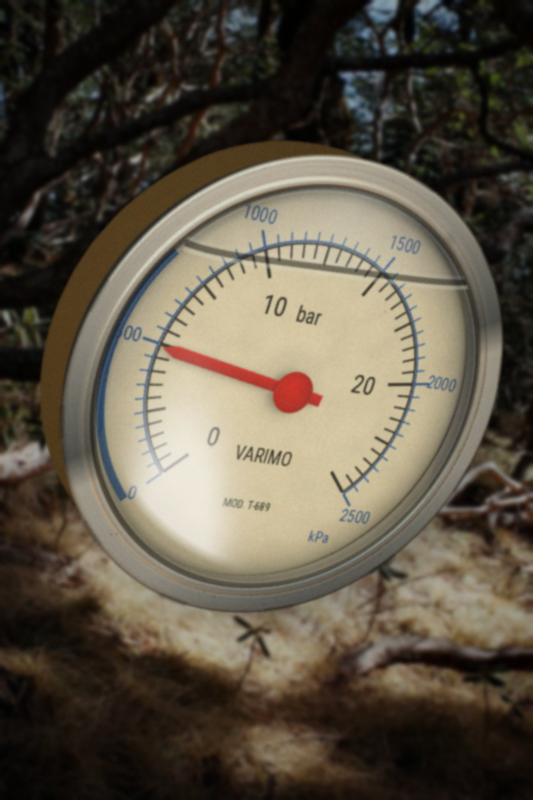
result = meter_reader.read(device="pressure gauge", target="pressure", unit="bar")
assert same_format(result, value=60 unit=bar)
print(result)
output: value=5 unit=bar
